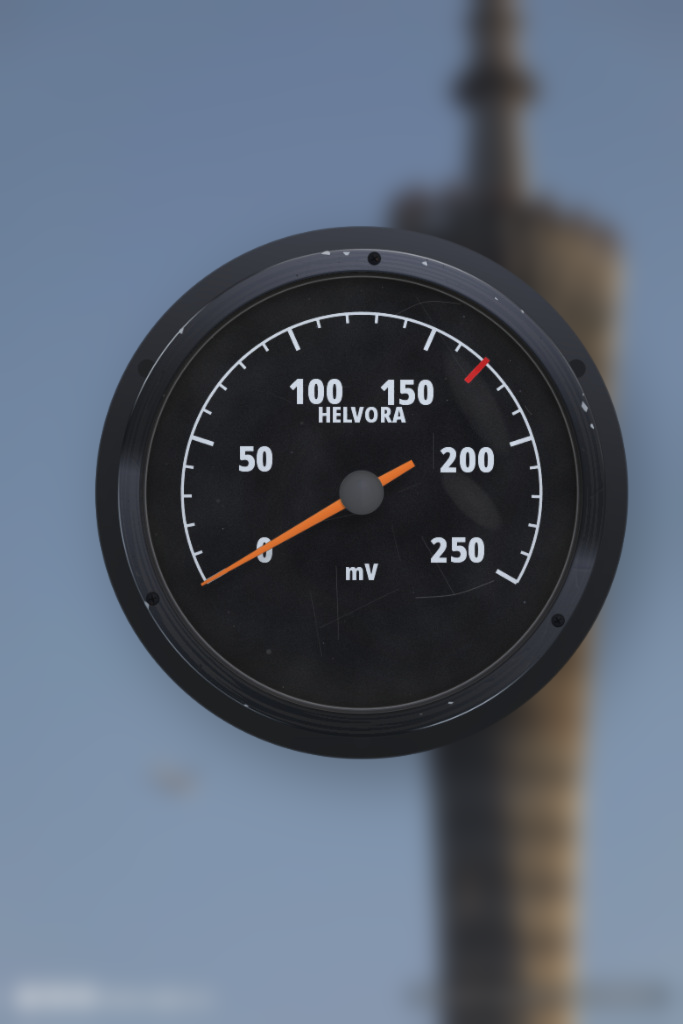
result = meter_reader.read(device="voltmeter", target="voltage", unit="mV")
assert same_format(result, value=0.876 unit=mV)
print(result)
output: value=0 unit=mV
